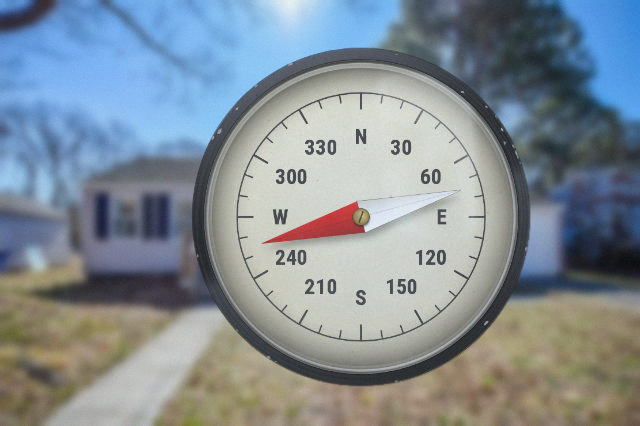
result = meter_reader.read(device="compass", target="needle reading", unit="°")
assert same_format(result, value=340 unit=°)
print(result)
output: value=255 unit=°
